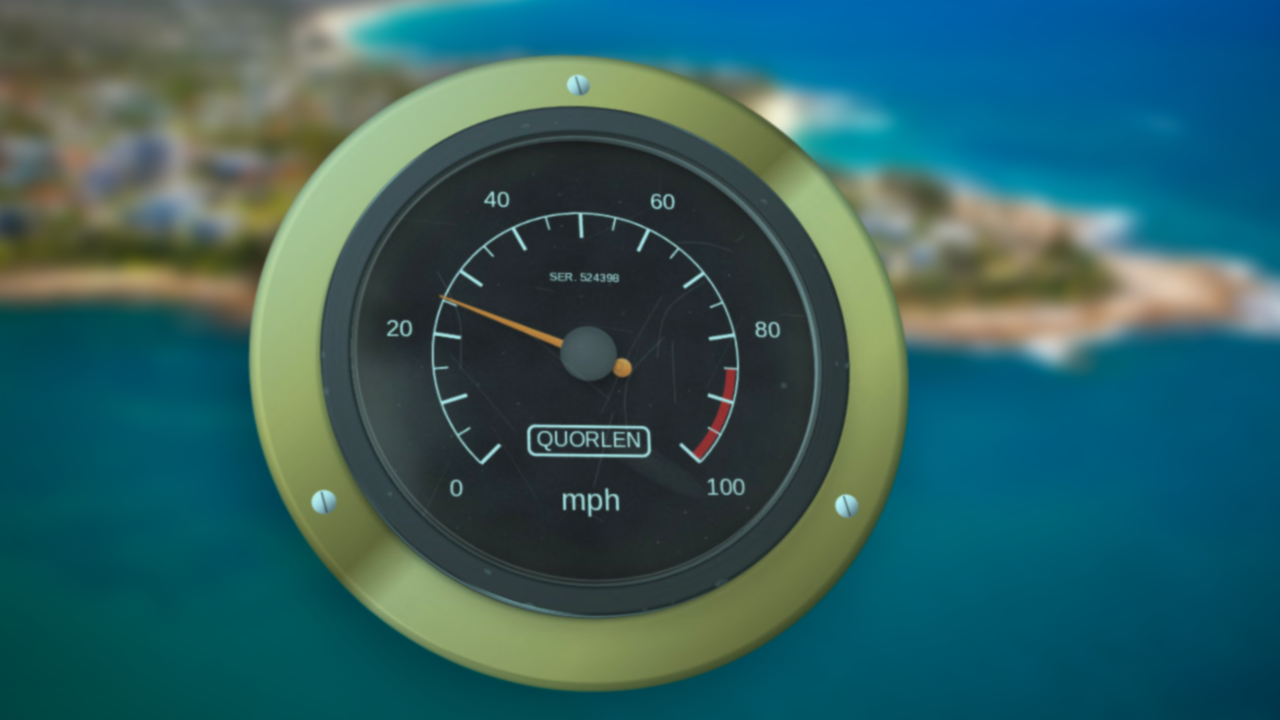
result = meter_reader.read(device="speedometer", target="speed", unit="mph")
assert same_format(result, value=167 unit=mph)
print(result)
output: value=25 unit=mph
